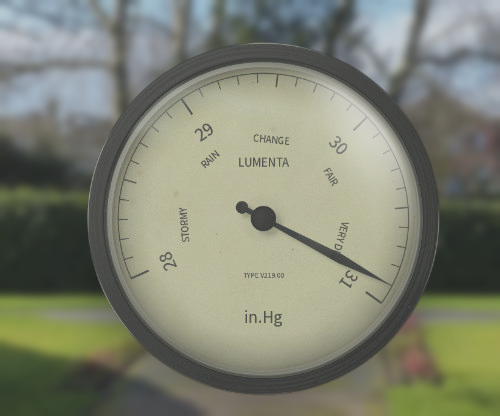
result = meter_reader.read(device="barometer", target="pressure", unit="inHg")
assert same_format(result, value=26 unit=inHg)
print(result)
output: value=30.9 unit=inHg
